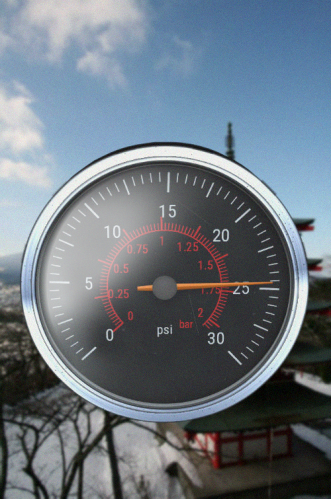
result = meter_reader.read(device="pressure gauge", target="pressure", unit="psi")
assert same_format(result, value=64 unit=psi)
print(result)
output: value=24.5 unit=psi
